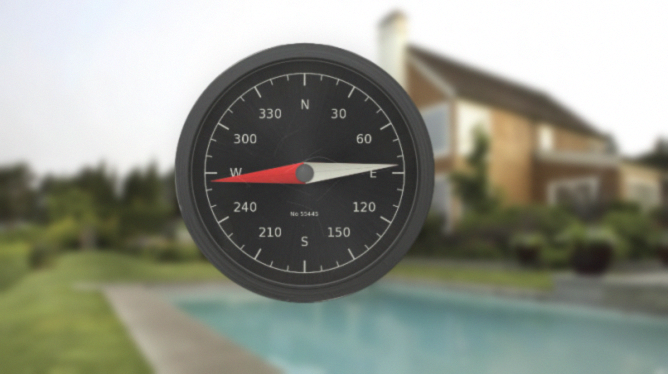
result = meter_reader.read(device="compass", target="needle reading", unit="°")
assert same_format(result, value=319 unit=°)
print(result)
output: value=265 unit=°
